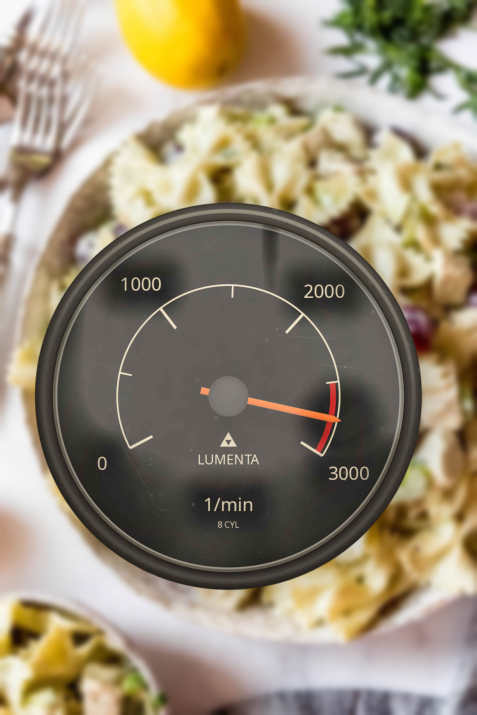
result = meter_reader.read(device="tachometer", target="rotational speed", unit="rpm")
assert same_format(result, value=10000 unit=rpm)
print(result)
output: value=2750 unit=rpm
